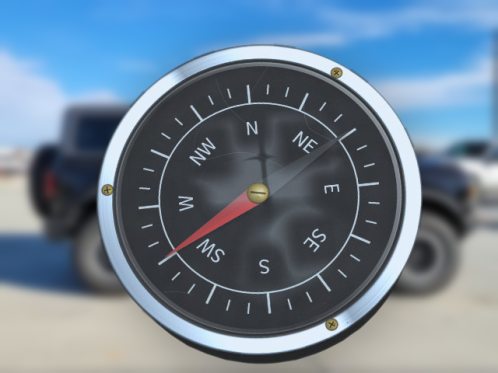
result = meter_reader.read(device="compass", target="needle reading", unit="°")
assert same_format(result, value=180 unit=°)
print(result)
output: value=240 unit=°
